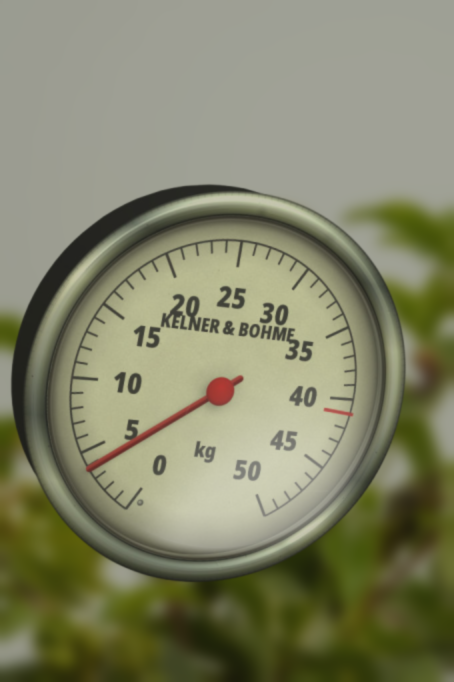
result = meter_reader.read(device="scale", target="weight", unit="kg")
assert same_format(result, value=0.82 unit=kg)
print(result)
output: value=4 unit=kg
